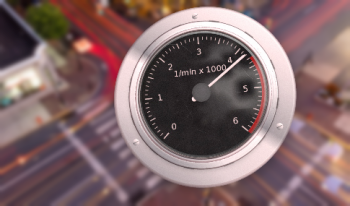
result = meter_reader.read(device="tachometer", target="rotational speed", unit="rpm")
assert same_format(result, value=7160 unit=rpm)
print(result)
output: value=4200 unit=rpm
